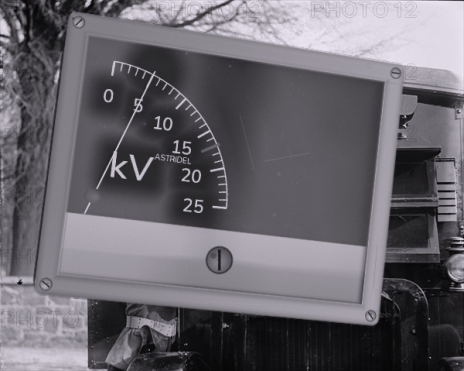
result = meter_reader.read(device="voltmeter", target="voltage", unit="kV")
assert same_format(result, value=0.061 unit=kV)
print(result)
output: value=5 unit=kV
